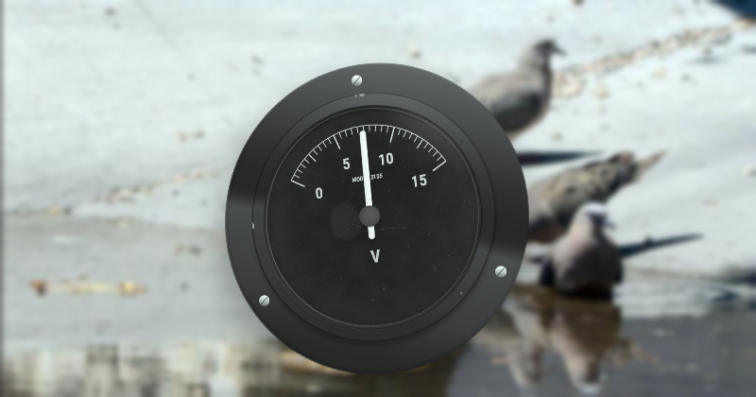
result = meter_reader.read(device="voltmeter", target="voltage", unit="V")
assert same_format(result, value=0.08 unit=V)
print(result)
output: value=7.5 unit=V
